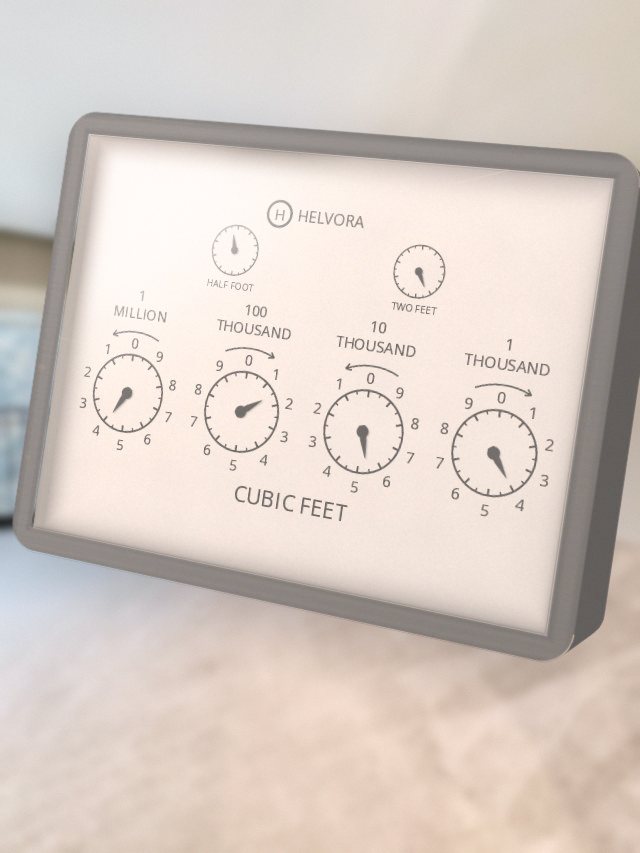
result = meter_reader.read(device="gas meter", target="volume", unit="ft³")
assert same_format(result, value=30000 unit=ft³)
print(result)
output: value=415400 unit=ft³
